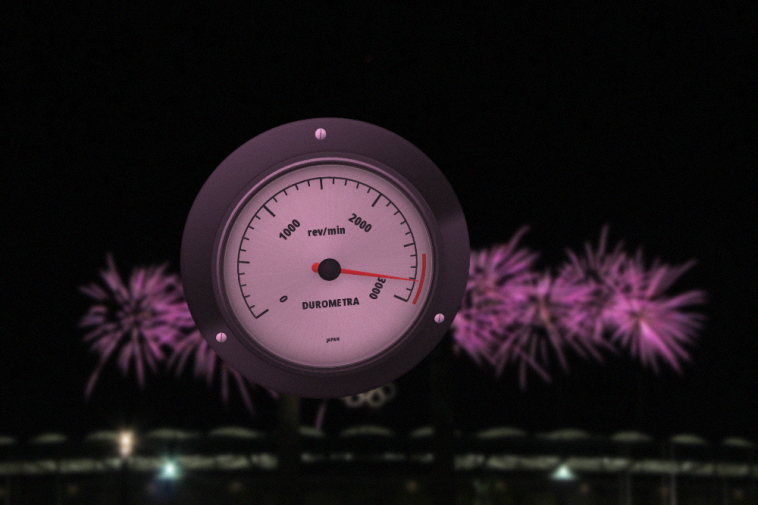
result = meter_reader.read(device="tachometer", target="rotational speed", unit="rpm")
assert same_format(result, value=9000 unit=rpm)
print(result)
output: value=2800 unit=rpm
